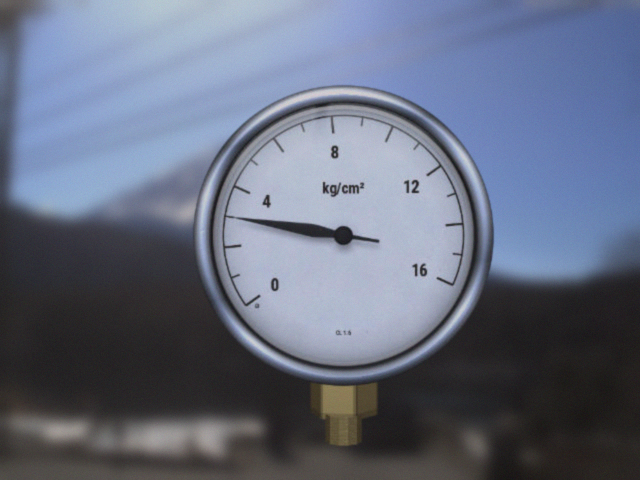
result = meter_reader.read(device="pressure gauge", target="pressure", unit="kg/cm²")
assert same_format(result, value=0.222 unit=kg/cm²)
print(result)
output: value=3 unit=kg/cm²
